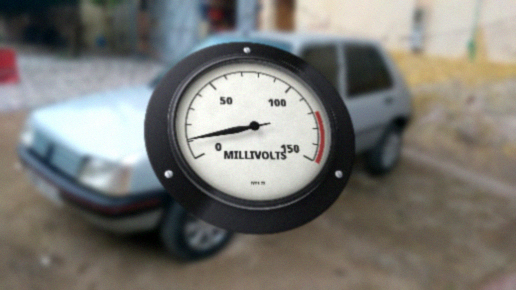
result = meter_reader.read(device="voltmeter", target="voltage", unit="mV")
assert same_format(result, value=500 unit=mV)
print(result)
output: value=10 unit=mV
